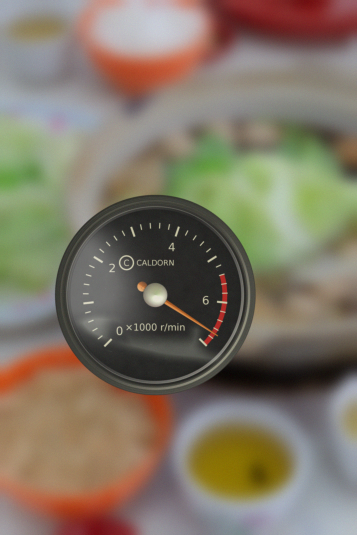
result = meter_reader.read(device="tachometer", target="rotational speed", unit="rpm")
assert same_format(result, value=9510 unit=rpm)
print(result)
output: value=6700 unit=rpm
